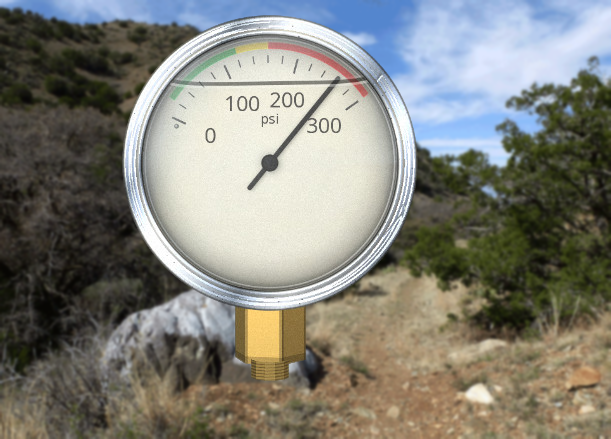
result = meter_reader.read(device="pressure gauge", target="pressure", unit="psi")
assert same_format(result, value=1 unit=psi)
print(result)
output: value=260 unit=psi
